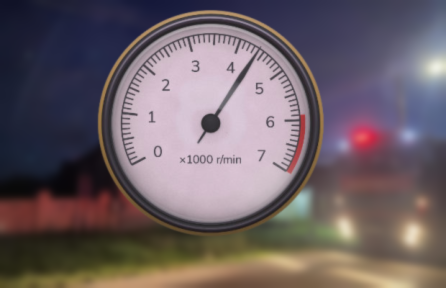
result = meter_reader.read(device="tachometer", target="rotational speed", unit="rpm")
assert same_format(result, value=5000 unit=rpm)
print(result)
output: value=4400 unit=rpm
